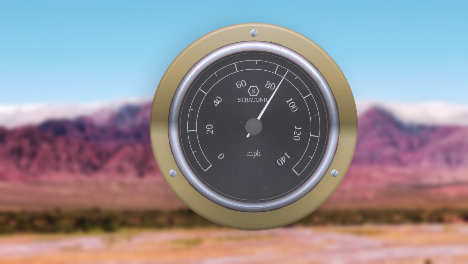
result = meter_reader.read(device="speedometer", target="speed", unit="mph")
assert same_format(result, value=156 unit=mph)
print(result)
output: value=85 unit=mph
